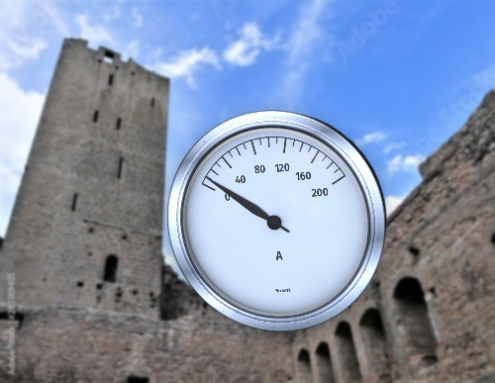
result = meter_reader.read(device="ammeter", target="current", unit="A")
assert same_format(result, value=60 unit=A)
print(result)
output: value=10 unit=A
